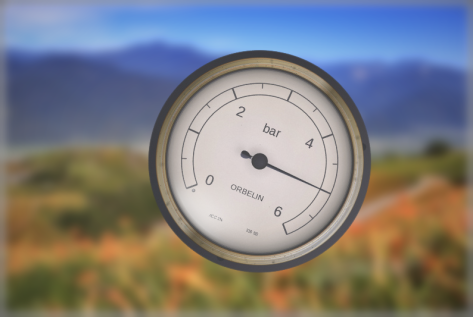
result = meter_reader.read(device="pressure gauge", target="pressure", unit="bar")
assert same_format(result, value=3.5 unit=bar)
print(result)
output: value=5 unit=bar
